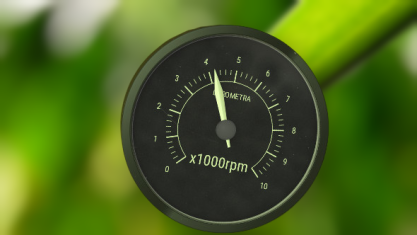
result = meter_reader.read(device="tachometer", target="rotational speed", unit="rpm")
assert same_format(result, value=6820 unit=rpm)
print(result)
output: value=4200 unit=rpm
